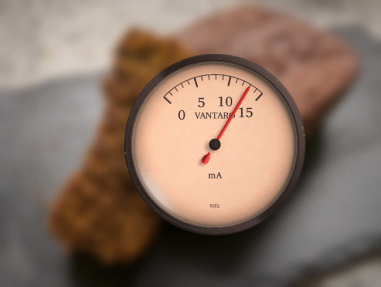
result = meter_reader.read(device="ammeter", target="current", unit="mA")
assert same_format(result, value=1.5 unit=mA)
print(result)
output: value=13 unit=mA
